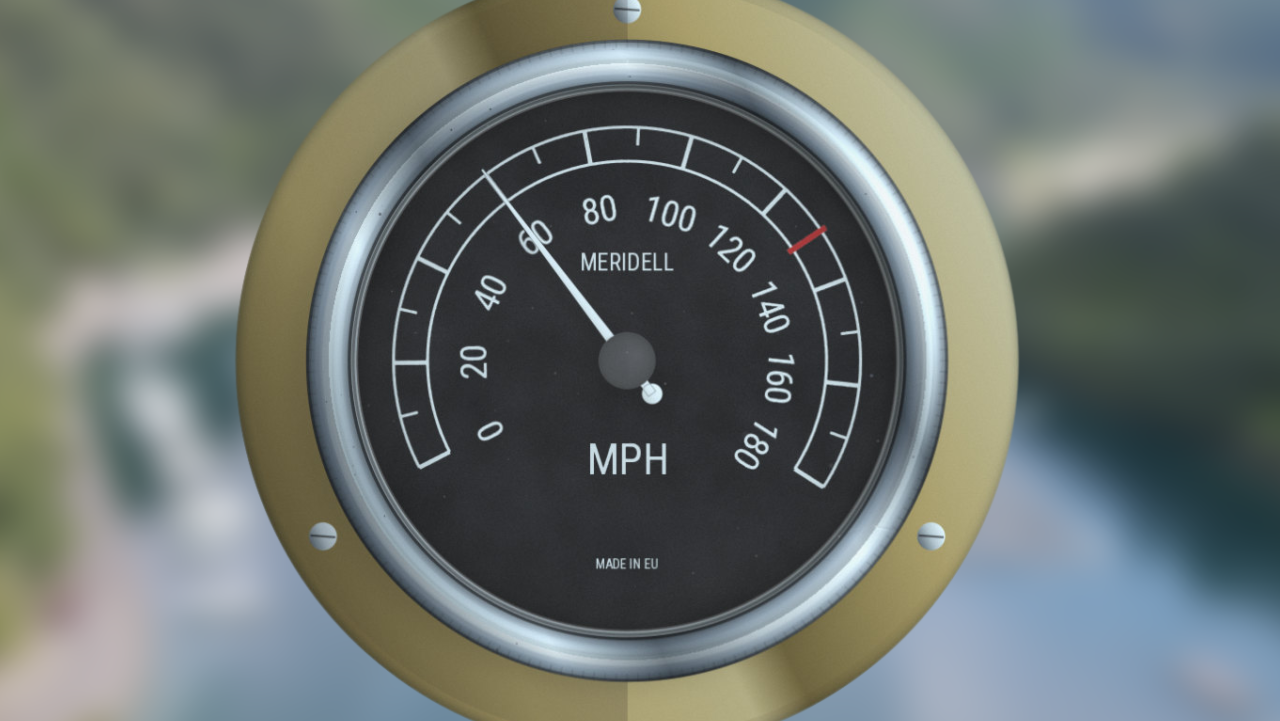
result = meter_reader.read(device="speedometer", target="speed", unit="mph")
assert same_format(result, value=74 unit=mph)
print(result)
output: value=60 unit=mph
